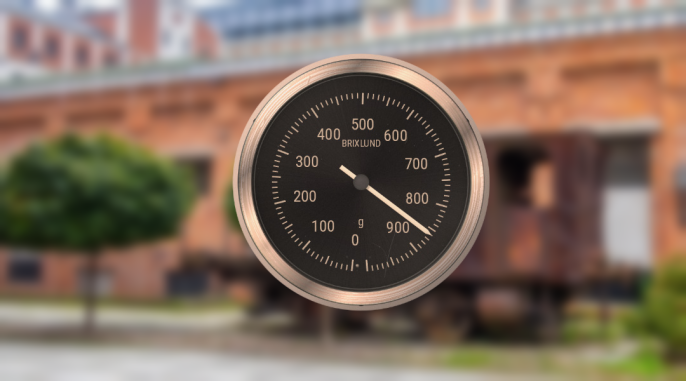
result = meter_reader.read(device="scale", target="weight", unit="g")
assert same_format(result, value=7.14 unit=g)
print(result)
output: value=860 unit=g
